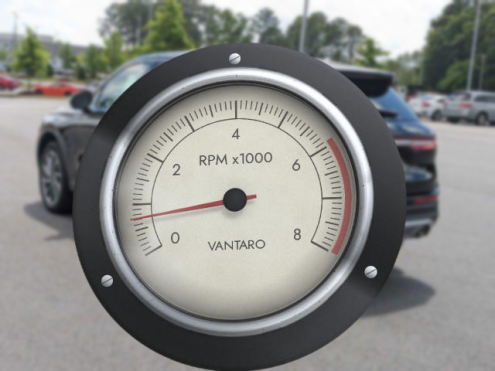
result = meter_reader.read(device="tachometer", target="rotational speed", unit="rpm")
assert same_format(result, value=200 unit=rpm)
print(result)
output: value=700 unit=rpm
